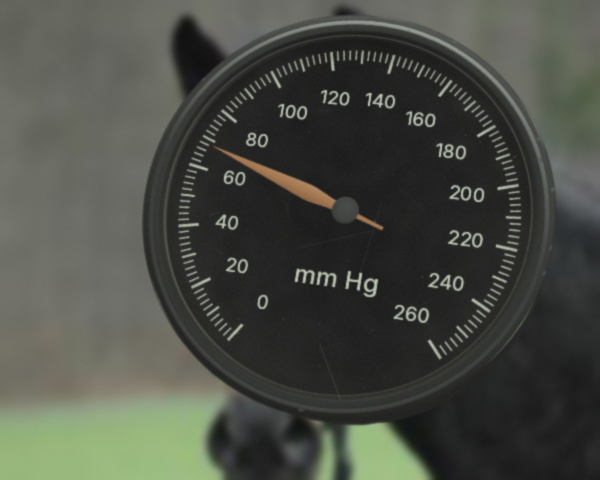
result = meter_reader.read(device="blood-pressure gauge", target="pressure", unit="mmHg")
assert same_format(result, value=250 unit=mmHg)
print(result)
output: value=68 unit=mmHg
